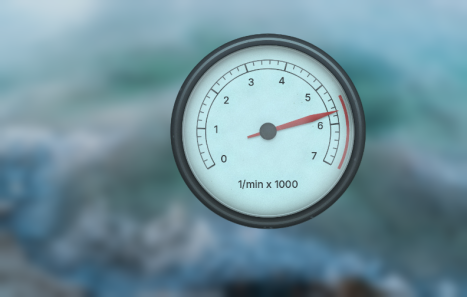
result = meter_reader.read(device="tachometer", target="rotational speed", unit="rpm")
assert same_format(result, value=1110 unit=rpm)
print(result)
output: value=5700 unit=rpm
